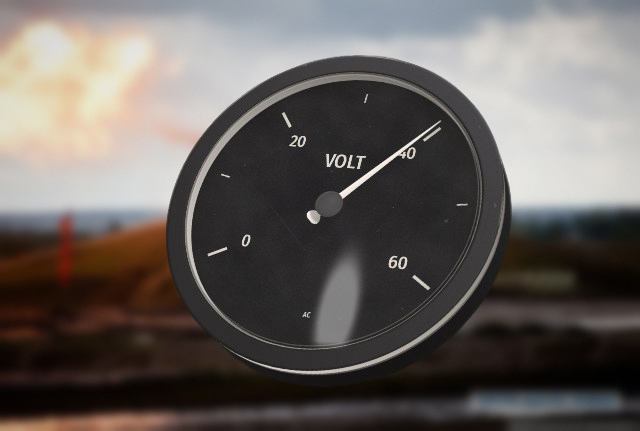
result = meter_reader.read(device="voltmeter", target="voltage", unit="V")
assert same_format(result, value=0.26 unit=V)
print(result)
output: value=40 unit=V
